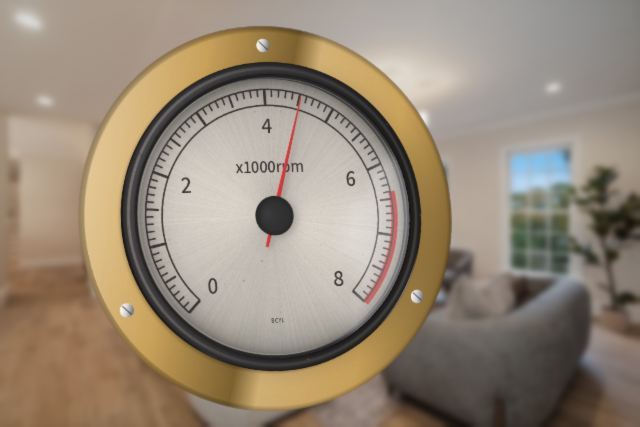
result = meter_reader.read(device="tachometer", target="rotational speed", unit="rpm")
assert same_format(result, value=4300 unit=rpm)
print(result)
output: value=4500 unit=rpm
